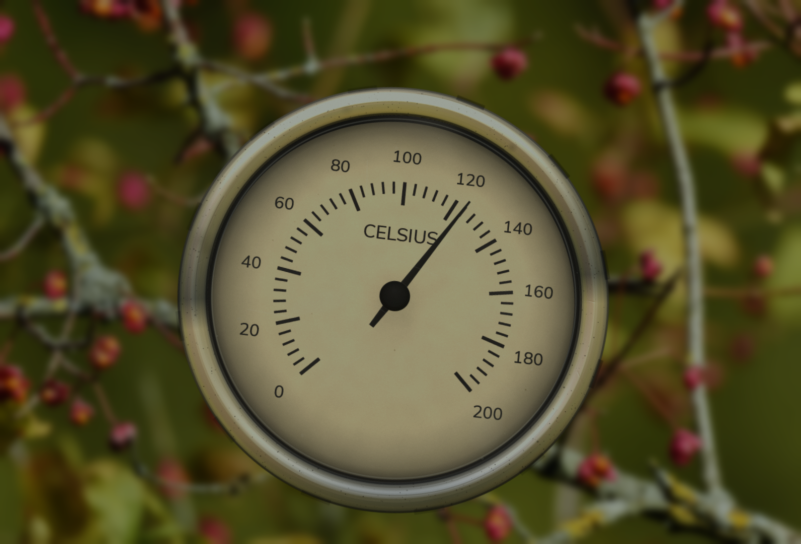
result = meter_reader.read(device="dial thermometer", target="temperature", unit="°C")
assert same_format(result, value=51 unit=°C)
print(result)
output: value=124 unit=°C
